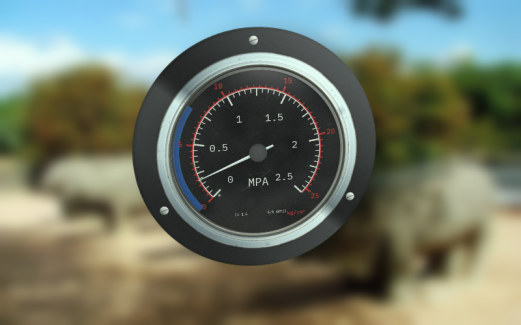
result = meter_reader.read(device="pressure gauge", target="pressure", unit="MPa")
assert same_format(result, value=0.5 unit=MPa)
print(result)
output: value=0.2 unit=MPa
